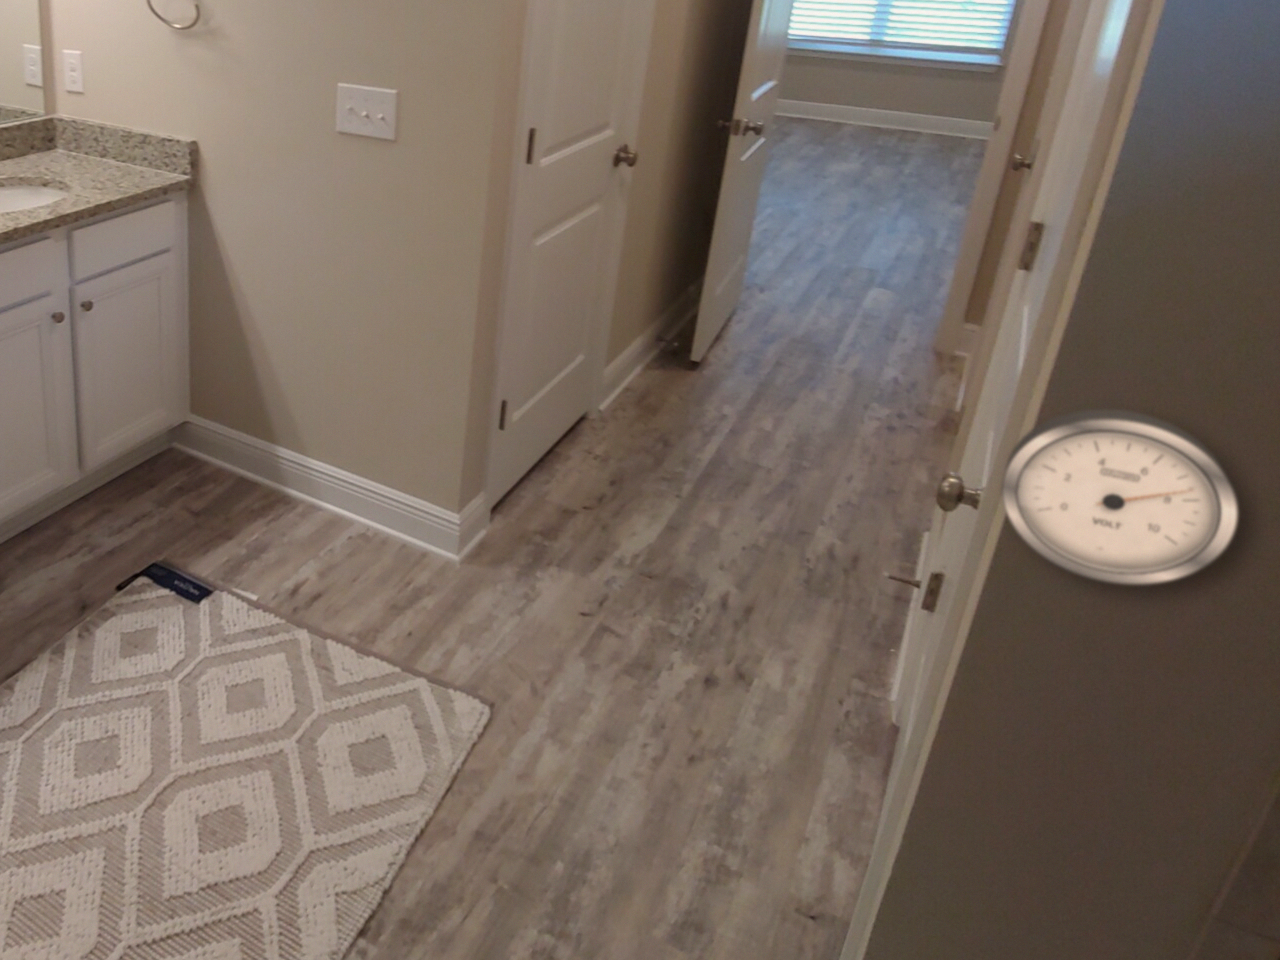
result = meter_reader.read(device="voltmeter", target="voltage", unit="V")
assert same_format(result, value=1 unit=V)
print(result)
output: value=7.5 unit=V
